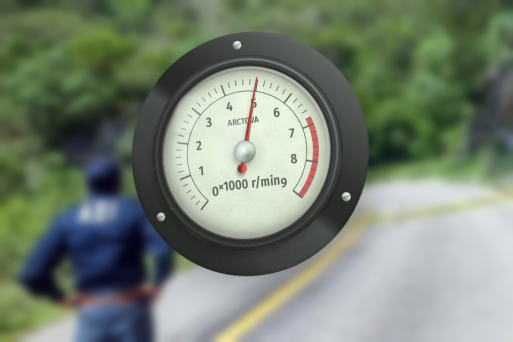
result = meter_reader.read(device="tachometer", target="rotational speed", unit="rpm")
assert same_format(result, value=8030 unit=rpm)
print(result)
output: value=5000 unit=rpm
